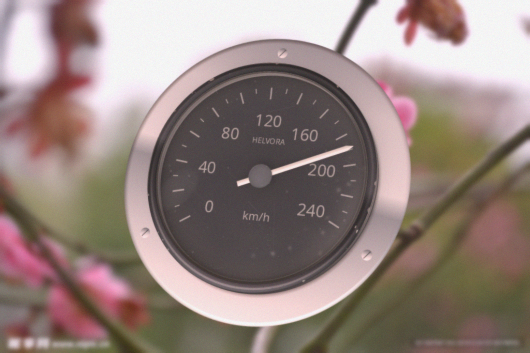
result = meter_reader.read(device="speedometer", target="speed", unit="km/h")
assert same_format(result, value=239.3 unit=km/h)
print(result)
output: value=190 unit=km/h
